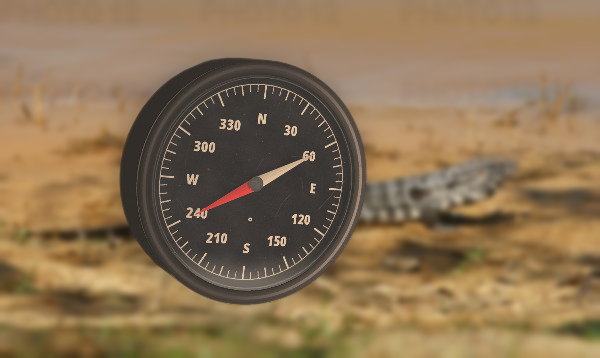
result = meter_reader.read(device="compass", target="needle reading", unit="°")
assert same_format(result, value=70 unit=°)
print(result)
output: value=240 unit=°
